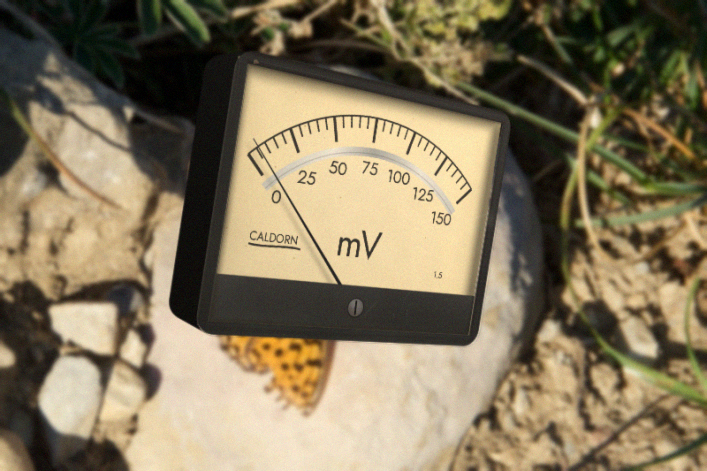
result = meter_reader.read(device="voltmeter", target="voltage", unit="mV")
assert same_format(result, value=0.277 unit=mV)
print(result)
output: value=5 unit=mV
